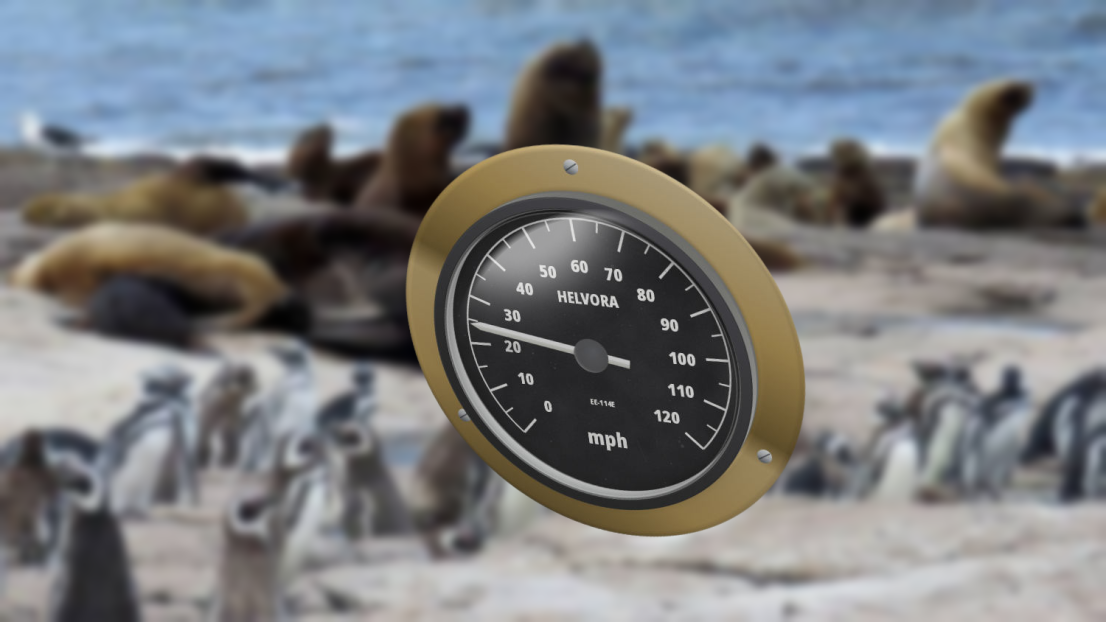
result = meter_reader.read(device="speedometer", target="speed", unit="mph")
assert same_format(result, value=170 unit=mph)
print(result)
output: value=25 unit=mph
